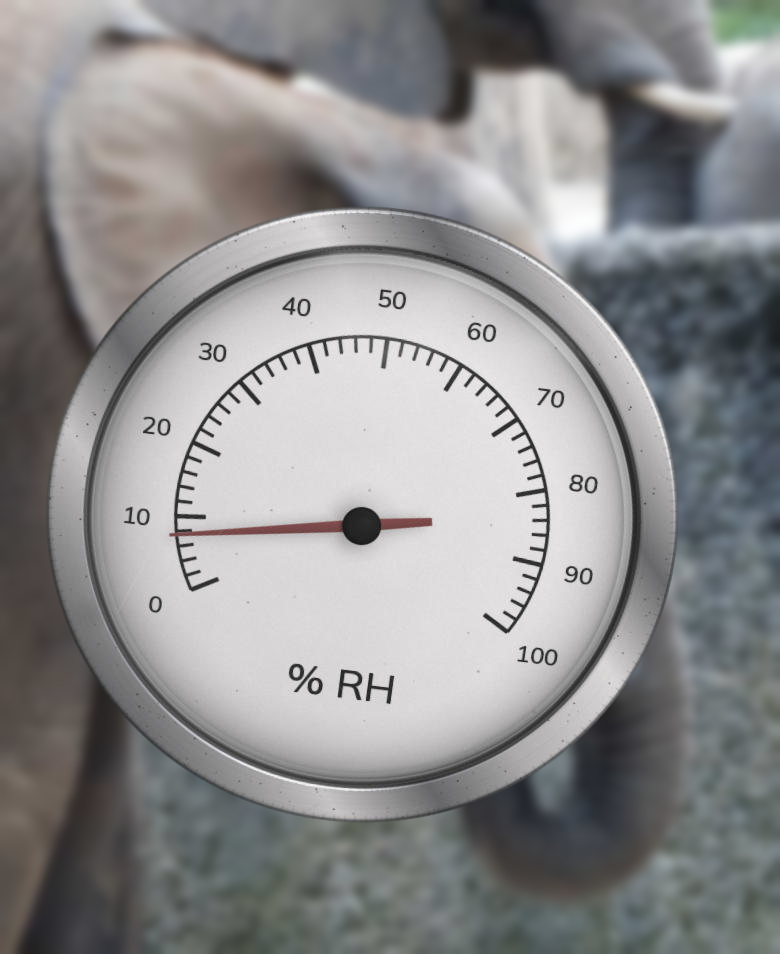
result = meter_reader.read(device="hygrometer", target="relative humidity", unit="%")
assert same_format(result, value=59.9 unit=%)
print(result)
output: value=8 unit=%
